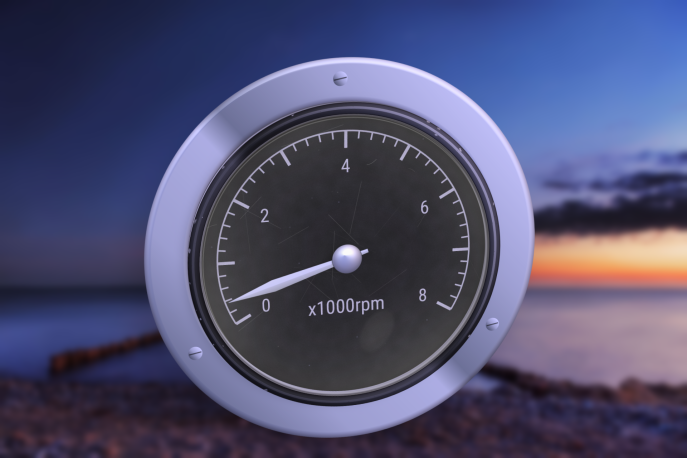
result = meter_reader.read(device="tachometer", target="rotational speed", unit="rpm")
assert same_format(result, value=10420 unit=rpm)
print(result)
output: value=400 unit=rpm
